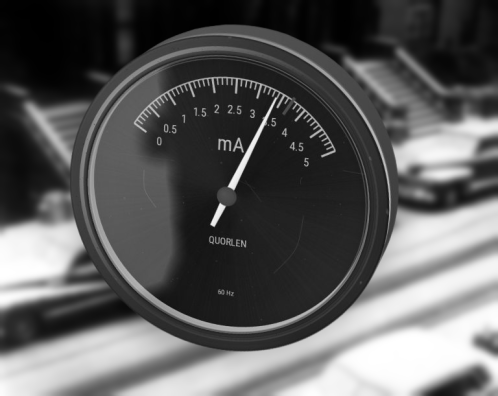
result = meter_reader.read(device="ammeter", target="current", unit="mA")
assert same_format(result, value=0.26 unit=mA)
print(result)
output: value=3.4 unit=mA
